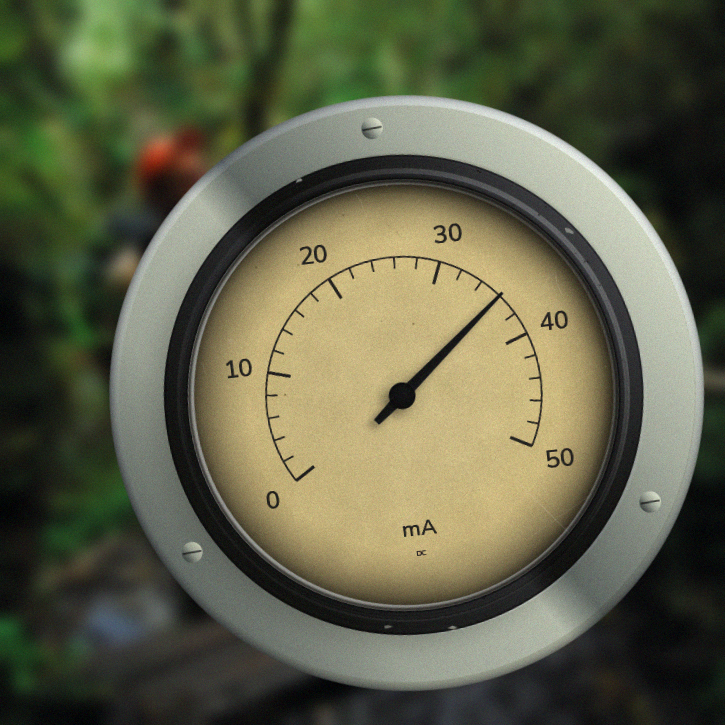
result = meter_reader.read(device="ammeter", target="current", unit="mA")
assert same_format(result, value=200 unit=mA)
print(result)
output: value=36 unit=mA
